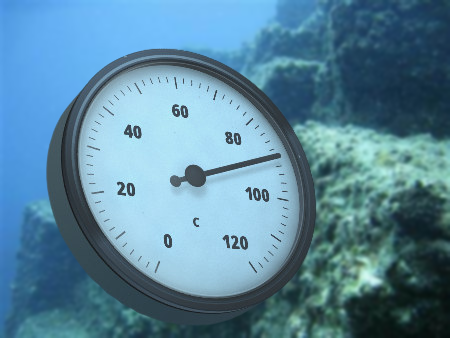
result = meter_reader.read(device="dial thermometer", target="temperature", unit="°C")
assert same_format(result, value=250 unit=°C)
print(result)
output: value=90 unit=°C
